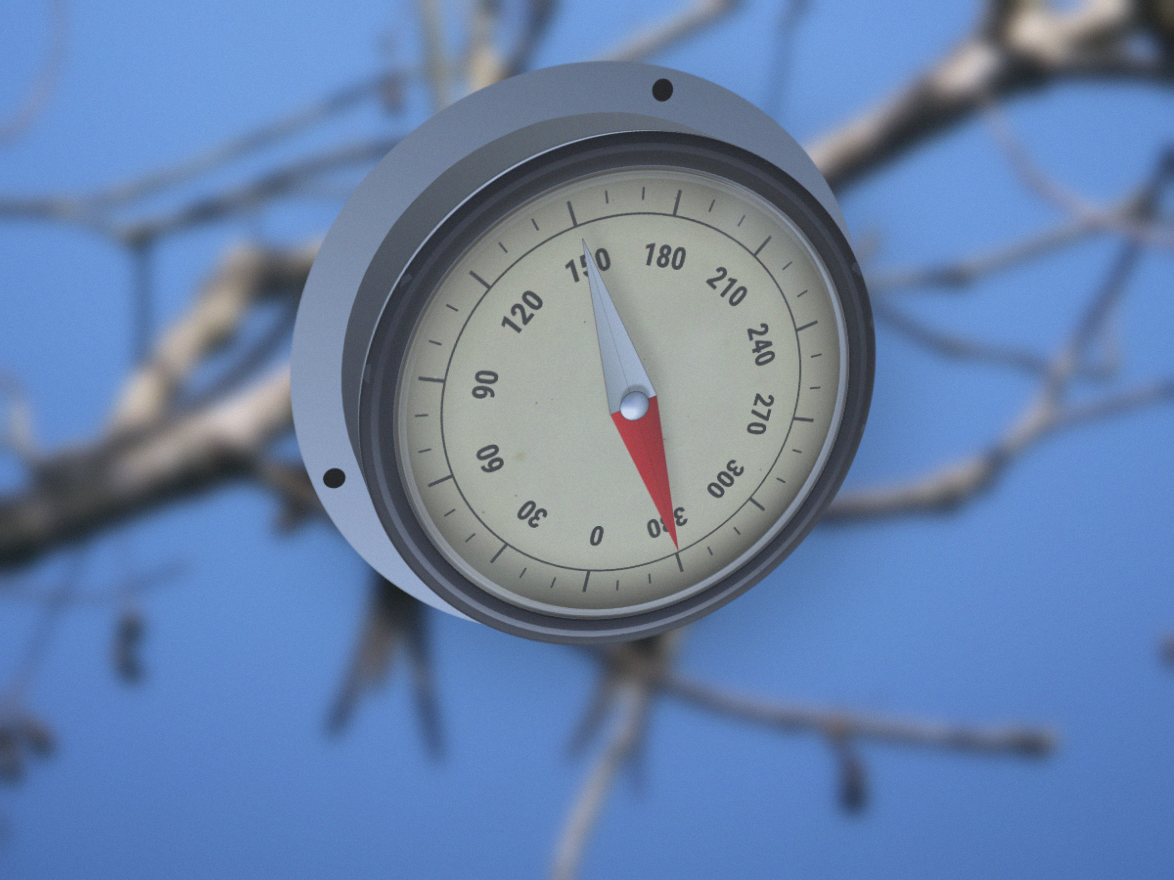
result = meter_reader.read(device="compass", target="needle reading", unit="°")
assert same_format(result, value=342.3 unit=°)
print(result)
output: value=330 unit=°
